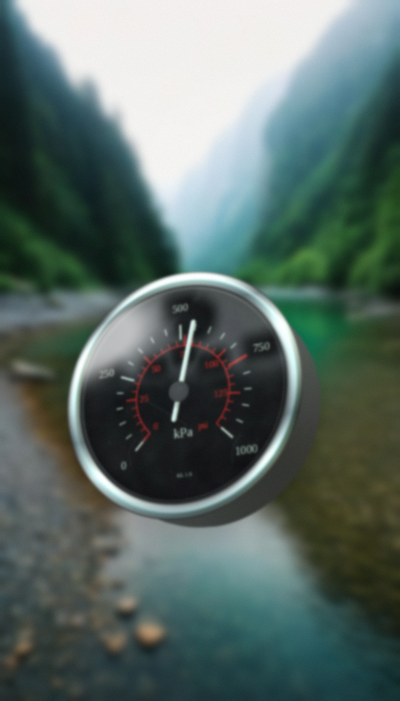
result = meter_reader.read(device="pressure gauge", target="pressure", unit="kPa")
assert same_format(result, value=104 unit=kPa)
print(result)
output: value=550 unit=kPa
